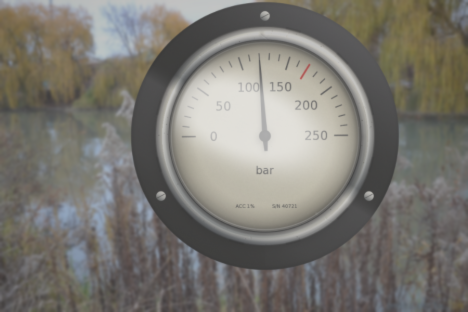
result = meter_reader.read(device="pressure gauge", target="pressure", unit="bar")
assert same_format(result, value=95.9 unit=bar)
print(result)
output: value=120 unit=bar
